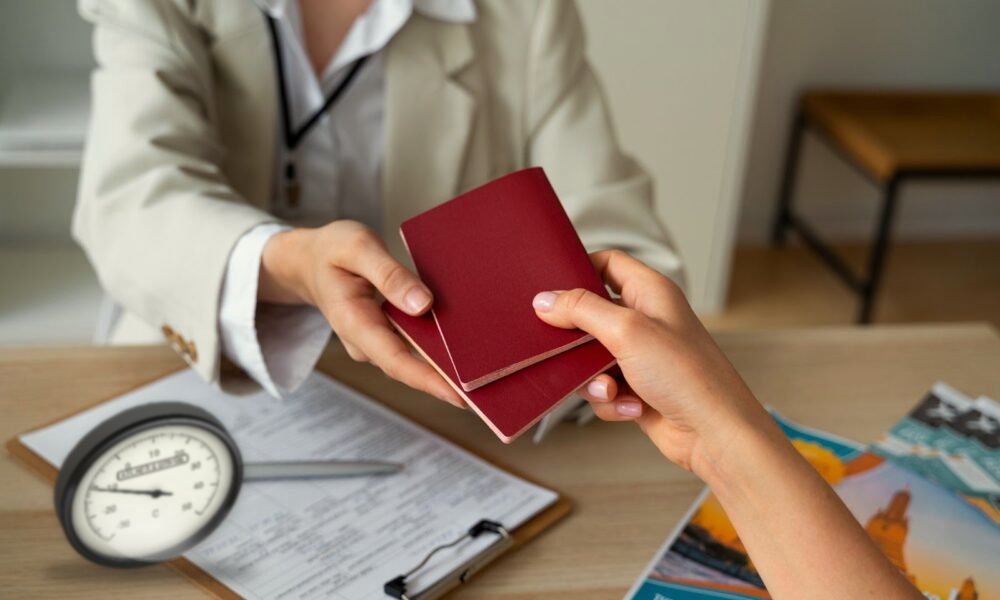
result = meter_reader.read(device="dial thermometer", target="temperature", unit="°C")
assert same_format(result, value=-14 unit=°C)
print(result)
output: value=-10 unit=°C
